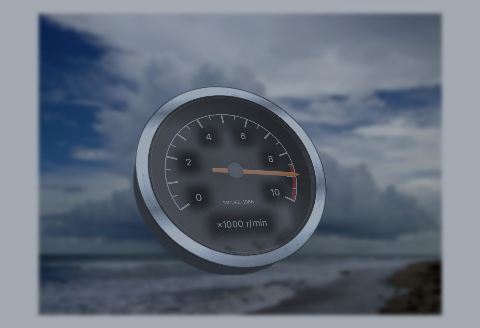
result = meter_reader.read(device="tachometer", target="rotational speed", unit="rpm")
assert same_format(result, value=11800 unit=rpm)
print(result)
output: value=9000 unit=rpm
